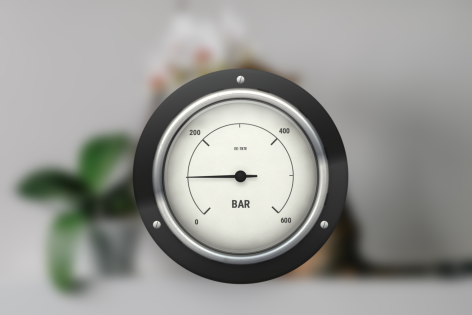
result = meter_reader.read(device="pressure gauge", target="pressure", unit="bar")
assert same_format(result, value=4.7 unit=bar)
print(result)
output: value=100 unit=bar
